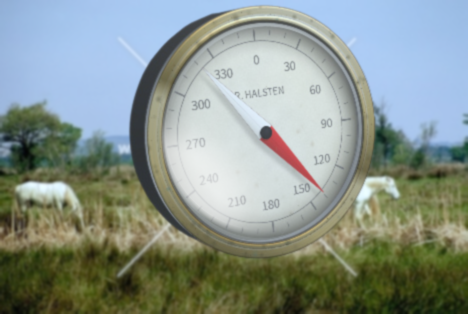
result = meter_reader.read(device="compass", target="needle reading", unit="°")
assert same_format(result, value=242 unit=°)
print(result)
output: value=140 unit=°
